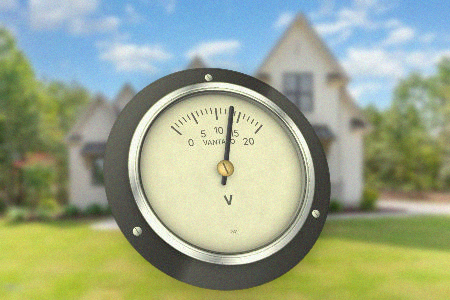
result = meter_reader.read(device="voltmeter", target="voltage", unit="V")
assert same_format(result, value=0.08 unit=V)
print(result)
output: value=13 unit=V
